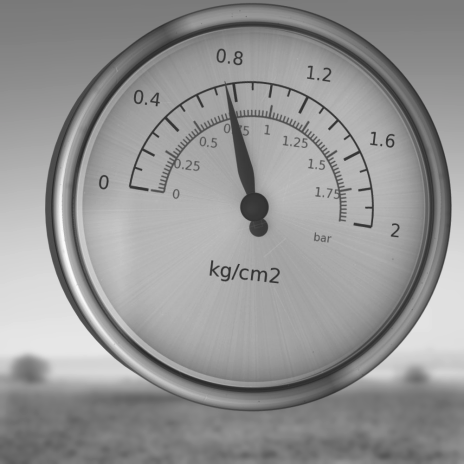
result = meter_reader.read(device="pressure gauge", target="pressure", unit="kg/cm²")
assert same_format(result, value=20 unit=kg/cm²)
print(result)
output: value=0.75 unit=kg/cm²
